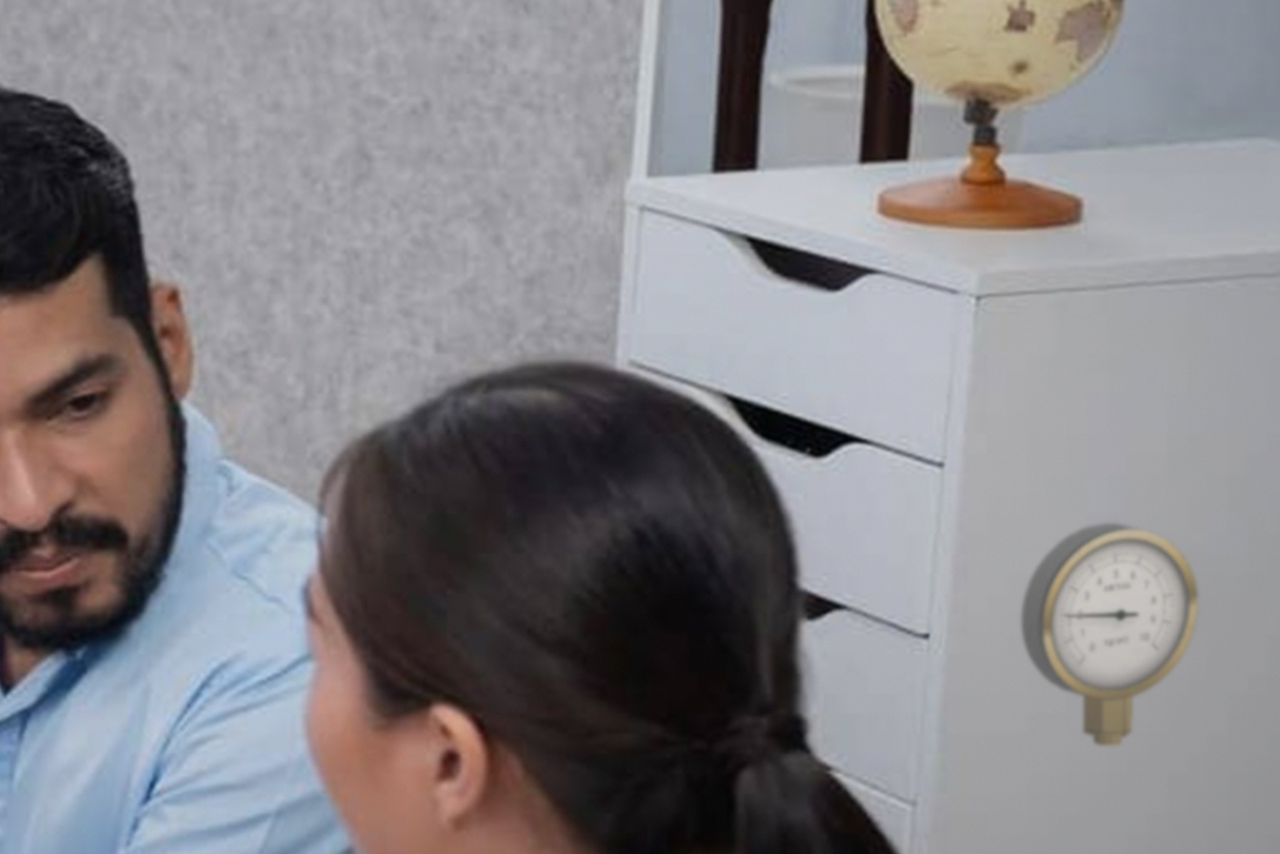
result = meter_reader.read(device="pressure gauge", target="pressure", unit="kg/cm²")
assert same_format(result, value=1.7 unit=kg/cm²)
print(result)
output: value=2 unit=kg/cm²
